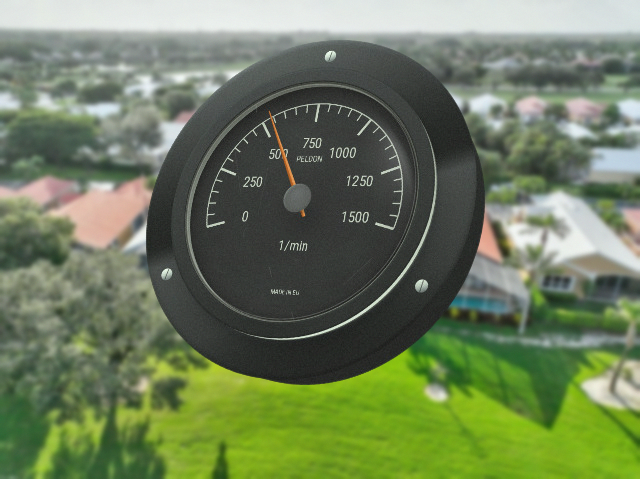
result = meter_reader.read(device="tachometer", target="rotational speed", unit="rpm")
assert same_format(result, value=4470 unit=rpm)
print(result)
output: value=550 unit=rpm
